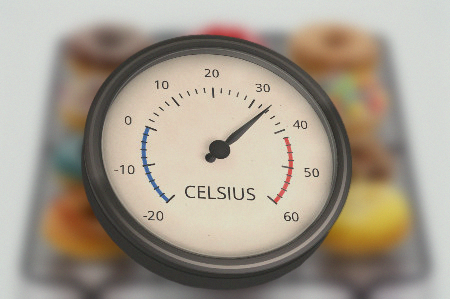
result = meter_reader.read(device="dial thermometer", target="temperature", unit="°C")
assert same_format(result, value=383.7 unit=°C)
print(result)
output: value=34 unit=°C
